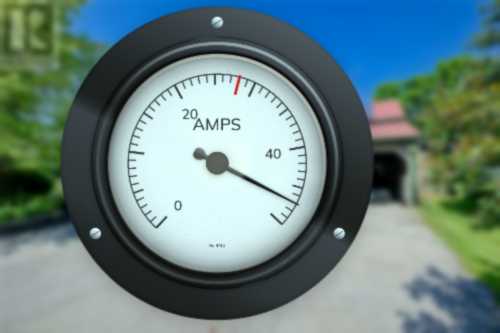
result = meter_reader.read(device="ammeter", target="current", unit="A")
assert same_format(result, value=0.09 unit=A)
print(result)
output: value=47 unit=A
